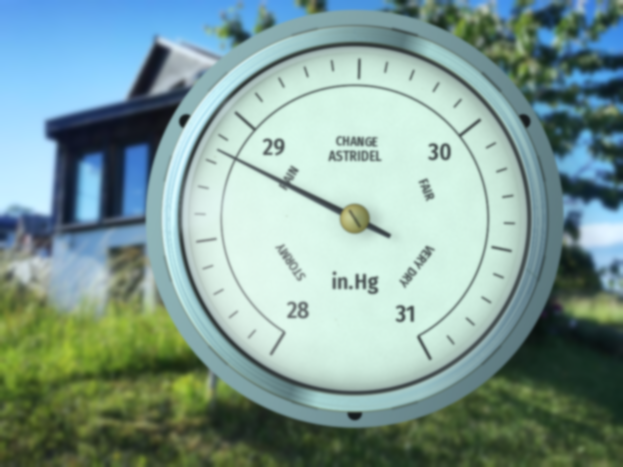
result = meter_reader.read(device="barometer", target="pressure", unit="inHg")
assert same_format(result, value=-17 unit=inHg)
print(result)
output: value=28.85 unit=inHg
